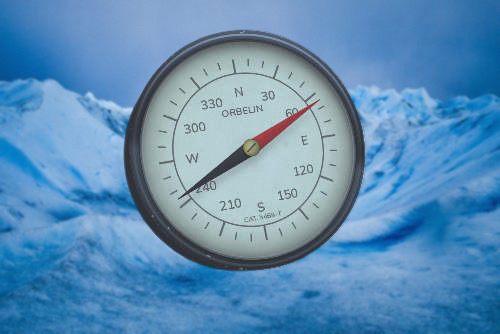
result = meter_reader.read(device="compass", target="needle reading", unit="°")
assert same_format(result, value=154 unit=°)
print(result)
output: value=65 unit=°
